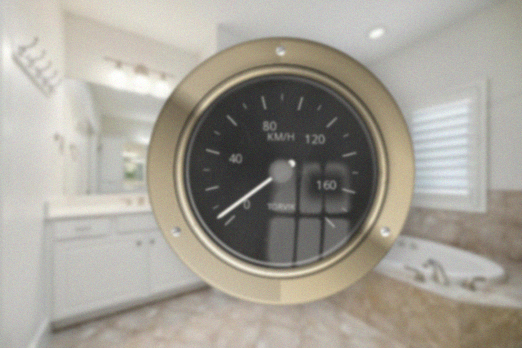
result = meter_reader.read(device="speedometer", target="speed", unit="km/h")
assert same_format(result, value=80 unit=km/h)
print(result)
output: value=5 unit=km/h
